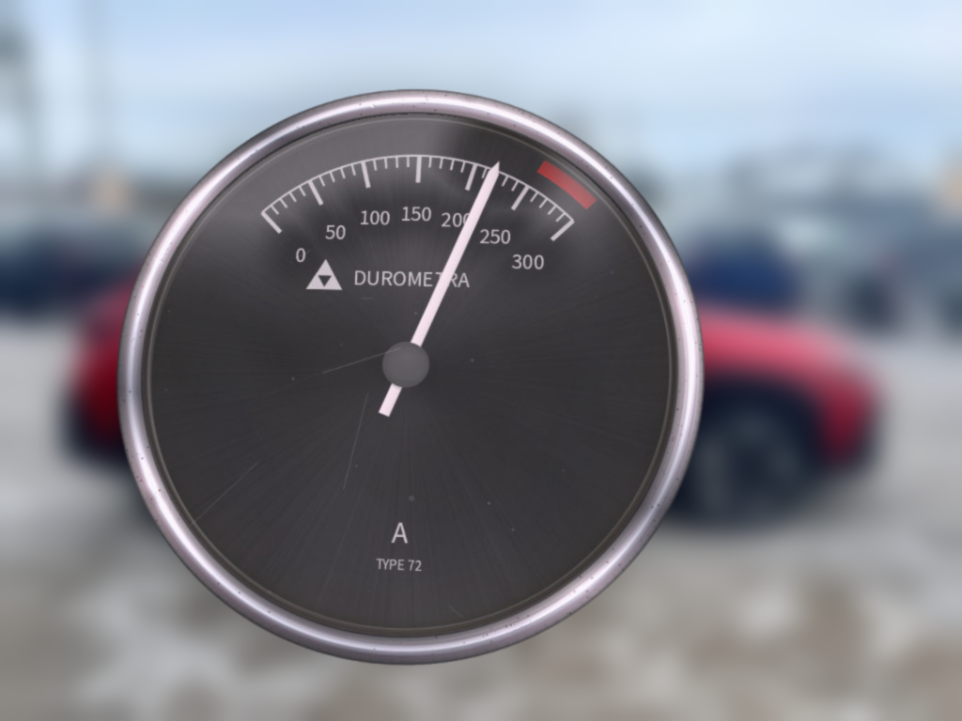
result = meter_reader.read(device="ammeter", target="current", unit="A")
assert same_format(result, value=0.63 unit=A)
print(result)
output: value=220 unit=A
